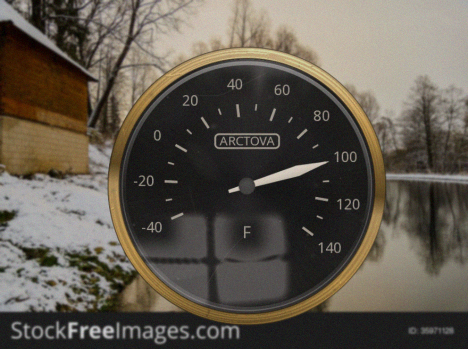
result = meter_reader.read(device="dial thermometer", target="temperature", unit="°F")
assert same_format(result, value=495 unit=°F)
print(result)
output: value=100 unit=°F
